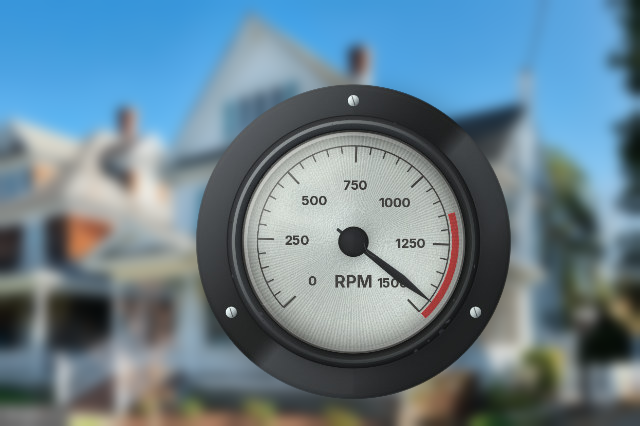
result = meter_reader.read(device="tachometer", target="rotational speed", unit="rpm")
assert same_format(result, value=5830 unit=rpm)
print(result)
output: value=1450 unit=rpm
